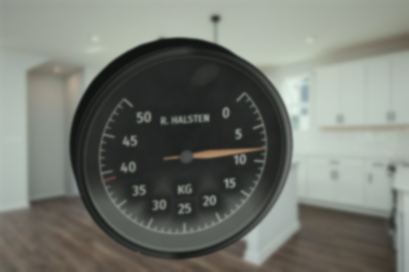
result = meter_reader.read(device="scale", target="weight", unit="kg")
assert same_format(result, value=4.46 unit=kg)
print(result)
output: value=8 unit=kg
